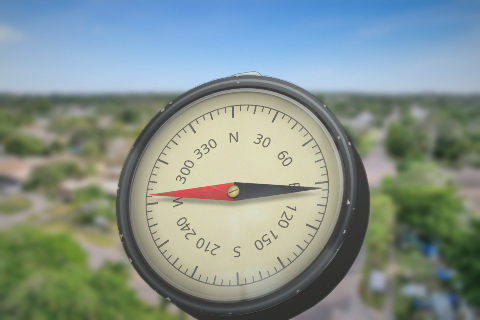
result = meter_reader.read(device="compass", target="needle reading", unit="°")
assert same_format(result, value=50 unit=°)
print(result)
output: value=275 unit=°
